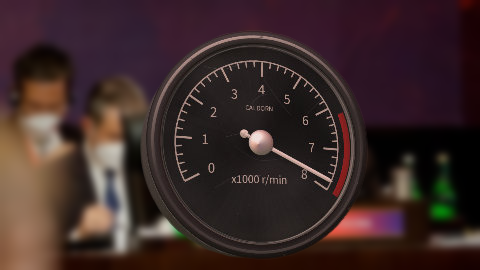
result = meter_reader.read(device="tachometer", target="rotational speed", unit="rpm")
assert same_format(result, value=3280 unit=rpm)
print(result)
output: value=7800 unit=rpm
